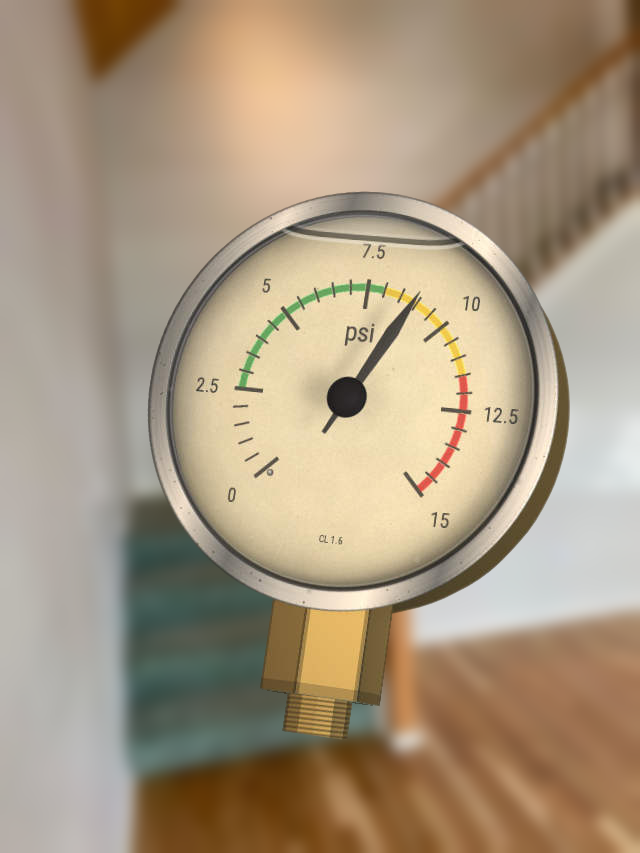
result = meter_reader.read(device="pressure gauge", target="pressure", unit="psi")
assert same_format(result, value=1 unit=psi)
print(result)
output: value=9 unit=psi
